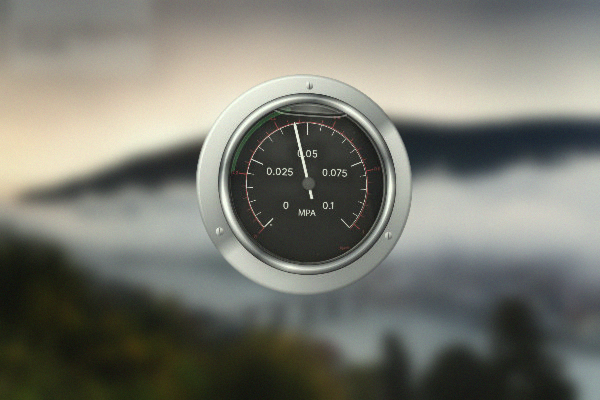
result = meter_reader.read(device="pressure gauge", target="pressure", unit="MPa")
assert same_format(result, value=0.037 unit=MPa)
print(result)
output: value=0.045 unit=MPa
